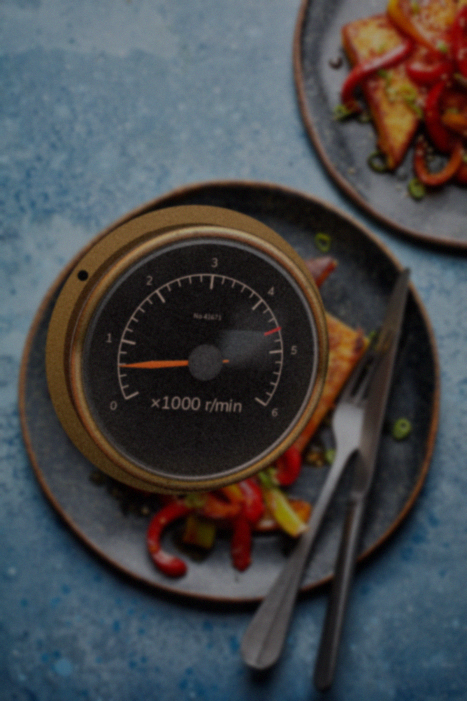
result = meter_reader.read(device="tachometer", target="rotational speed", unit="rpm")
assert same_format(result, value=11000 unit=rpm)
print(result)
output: value=600 unit=rpm
